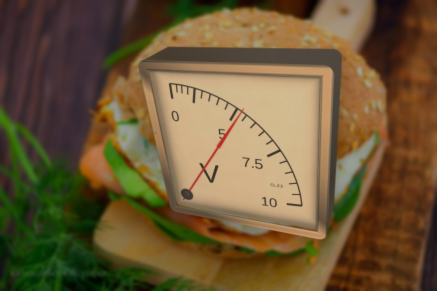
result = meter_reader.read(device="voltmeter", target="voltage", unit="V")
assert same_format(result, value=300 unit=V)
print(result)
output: value=5.25 unit=V
